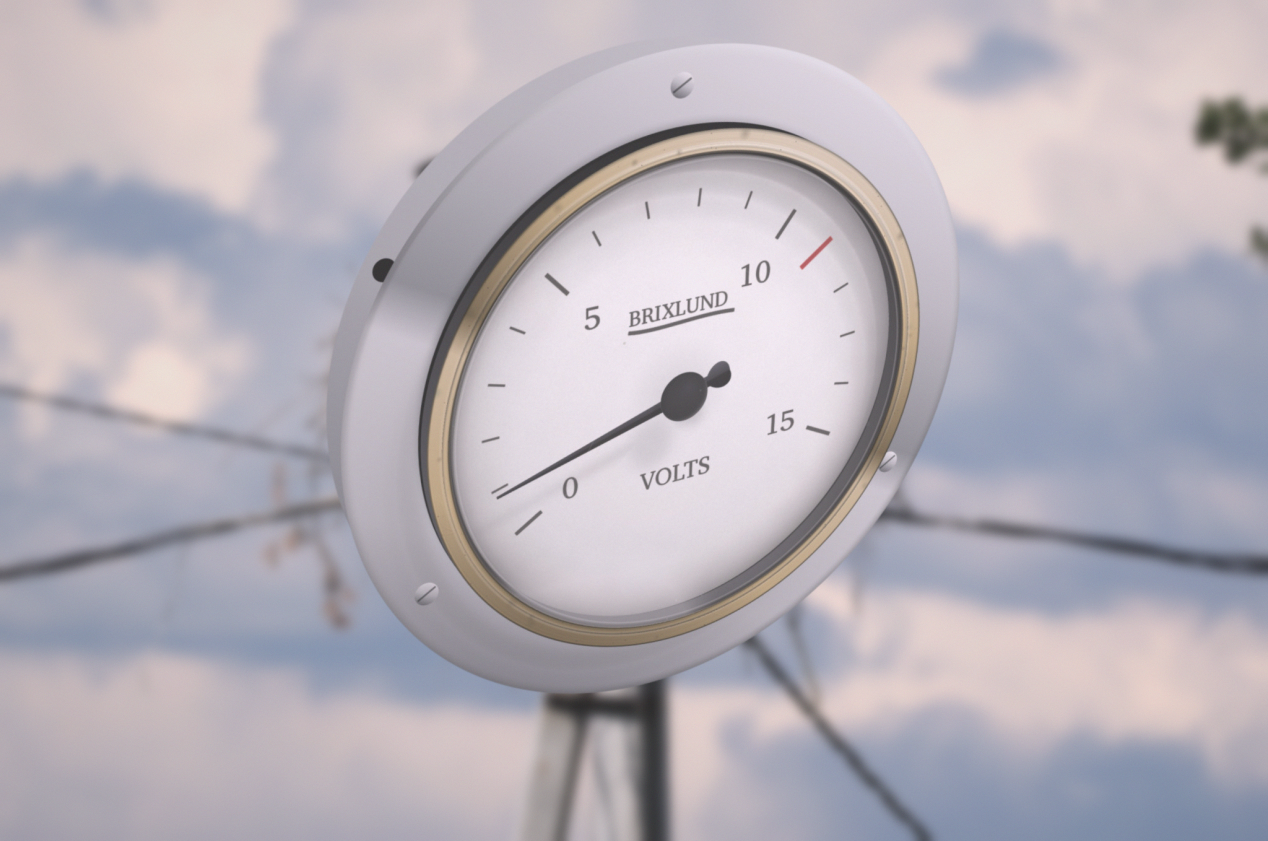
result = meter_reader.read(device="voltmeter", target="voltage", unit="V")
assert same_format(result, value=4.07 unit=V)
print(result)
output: value=1 unit=V
